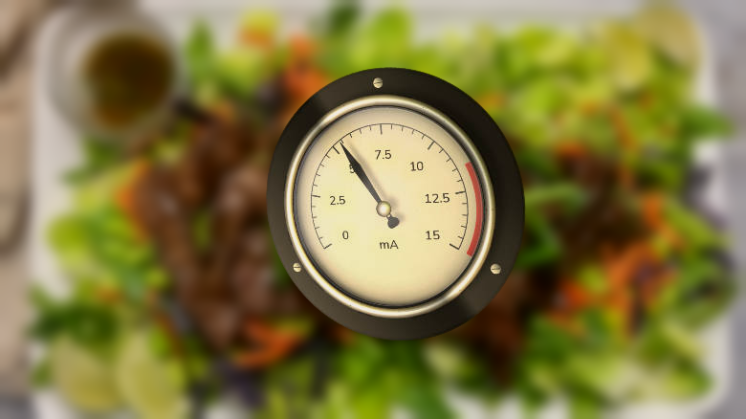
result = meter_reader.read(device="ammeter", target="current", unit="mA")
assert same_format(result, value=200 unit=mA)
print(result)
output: value=5.5 unit=mA
